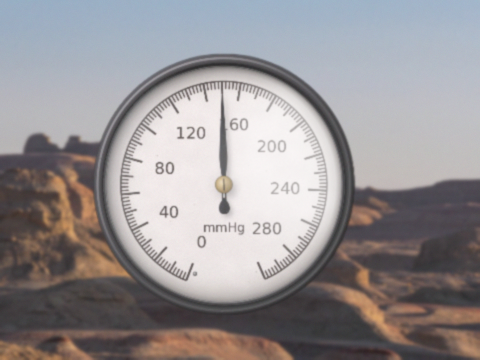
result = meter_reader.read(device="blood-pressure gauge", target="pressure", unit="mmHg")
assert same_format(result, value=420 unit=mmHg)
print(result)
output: value=150 unit=mmHg
